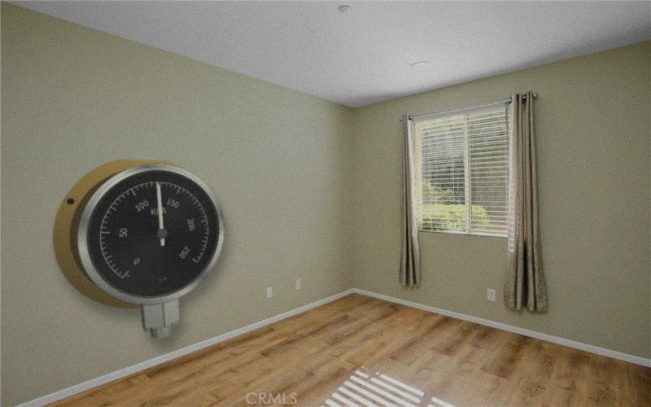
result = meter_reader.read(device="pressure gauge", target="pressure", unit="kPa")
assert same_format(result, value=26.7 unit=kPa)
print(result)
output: value=125 unit=kPa
